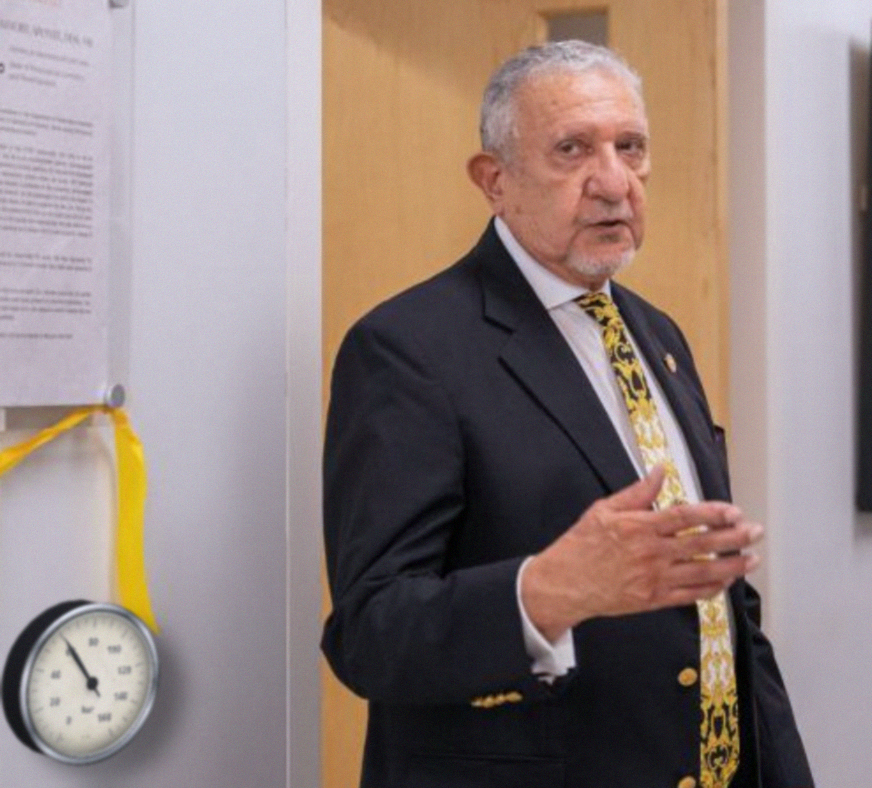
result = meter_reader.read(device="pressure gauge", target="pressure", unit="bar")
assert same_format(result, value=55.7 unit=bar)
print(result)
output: value=60 unit=bar
